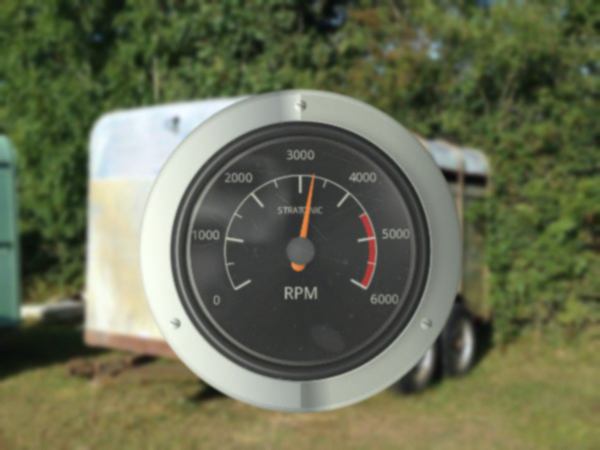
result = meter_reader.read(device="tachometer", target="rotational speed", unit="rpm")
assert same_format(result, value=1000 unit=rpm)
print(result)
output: value=3250 unit=rpm
